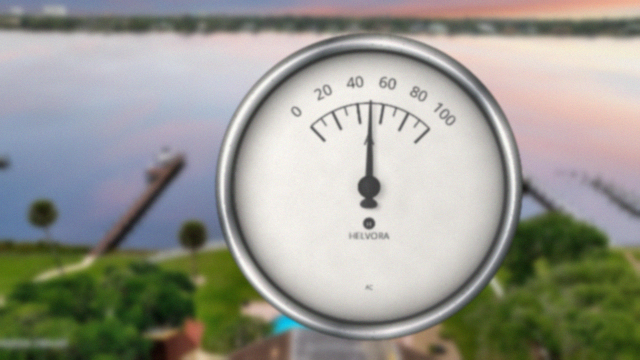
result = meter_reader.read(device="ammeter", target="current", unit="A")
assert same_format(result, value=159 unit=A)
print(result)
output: value=50 unit=A
